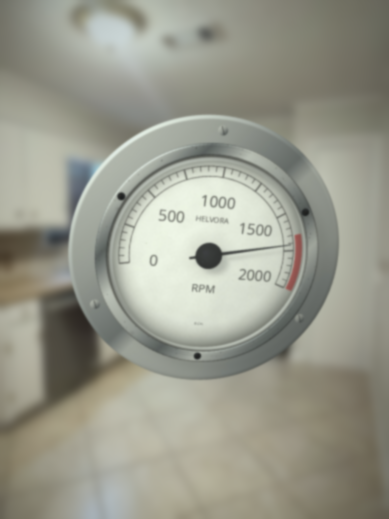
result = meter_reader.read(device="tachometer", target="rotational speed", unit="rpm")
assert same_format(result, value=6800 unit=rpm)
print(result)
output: value=1700 unit=rpm
